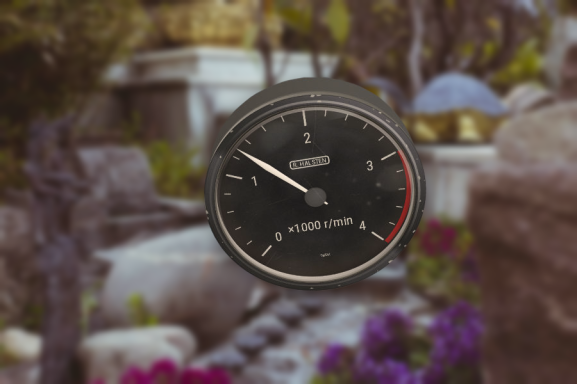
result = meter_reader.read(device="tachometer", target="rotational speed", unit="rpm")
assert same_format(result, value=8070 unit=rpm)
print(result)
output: value=1300 unit=rpm
